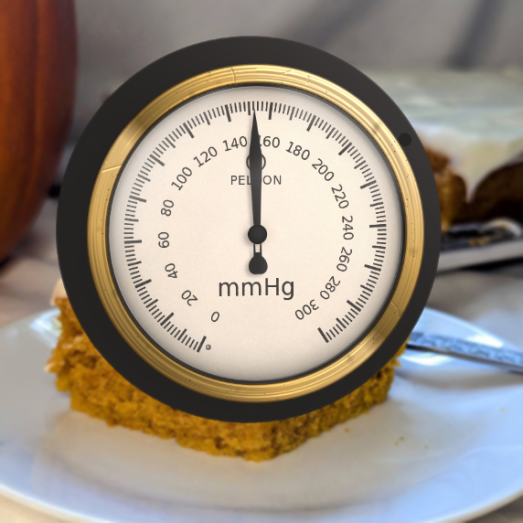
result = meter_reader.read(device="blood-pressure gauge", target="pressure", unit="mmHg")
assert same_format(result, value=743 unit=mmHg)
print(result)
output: value=152 unit=mmHg
